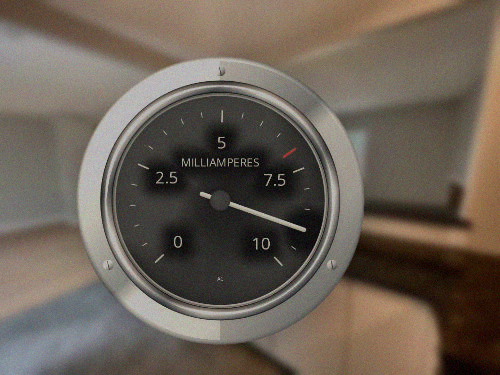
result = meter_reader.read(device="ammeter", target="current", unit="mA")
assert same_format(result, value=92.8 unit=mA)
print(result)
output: value=9 unit=mA
